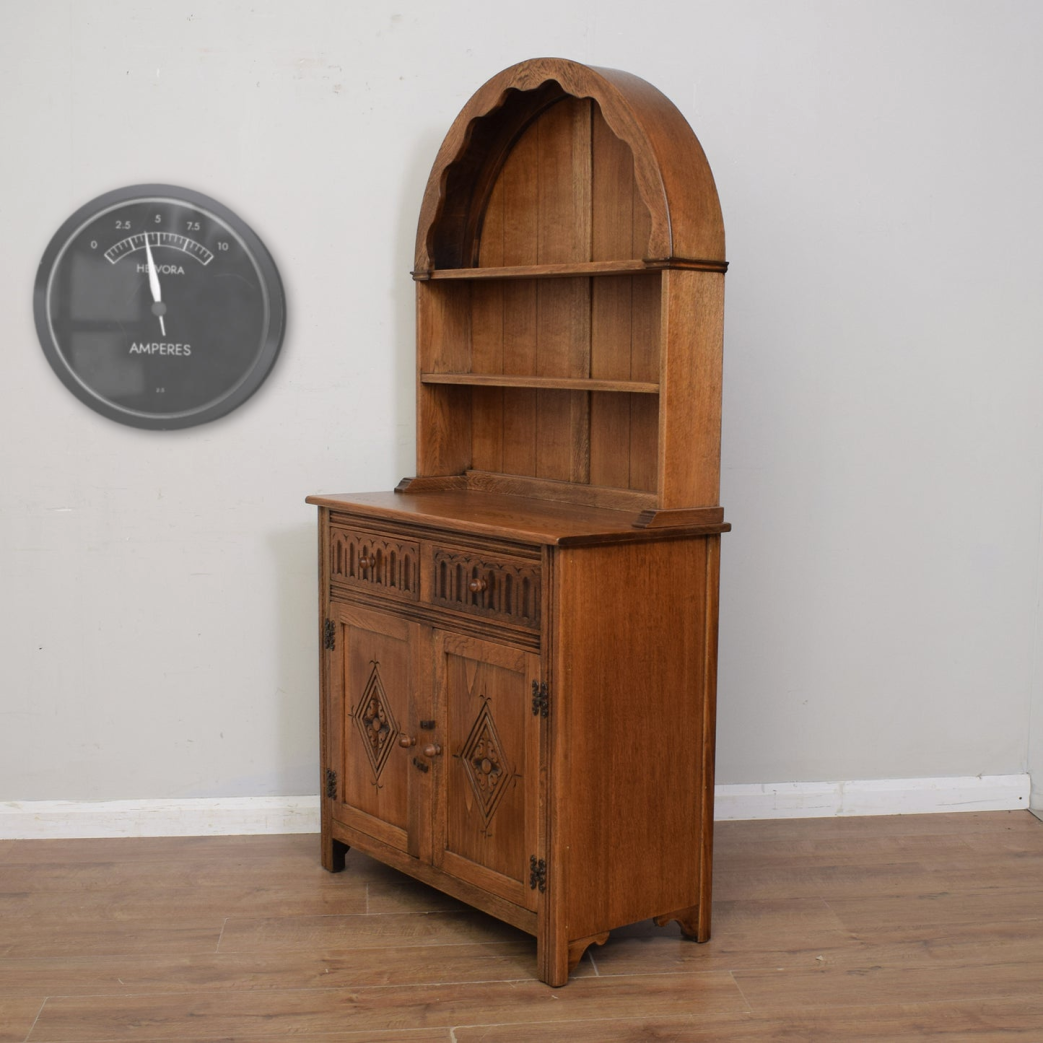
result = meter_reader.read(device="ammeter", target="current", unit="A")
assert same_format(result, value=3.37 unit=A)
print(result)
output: value=4 unit=A
